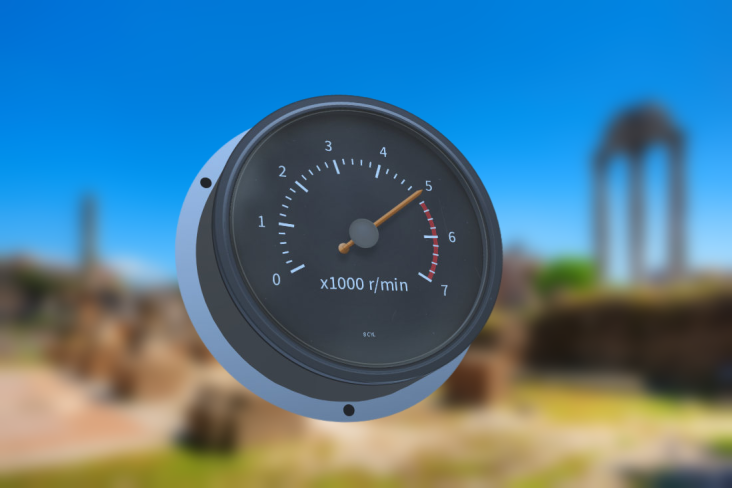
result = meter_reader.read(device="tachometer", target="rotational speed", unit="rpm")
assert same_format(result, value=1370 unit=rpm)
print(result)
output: value=5000 unit=rpm
